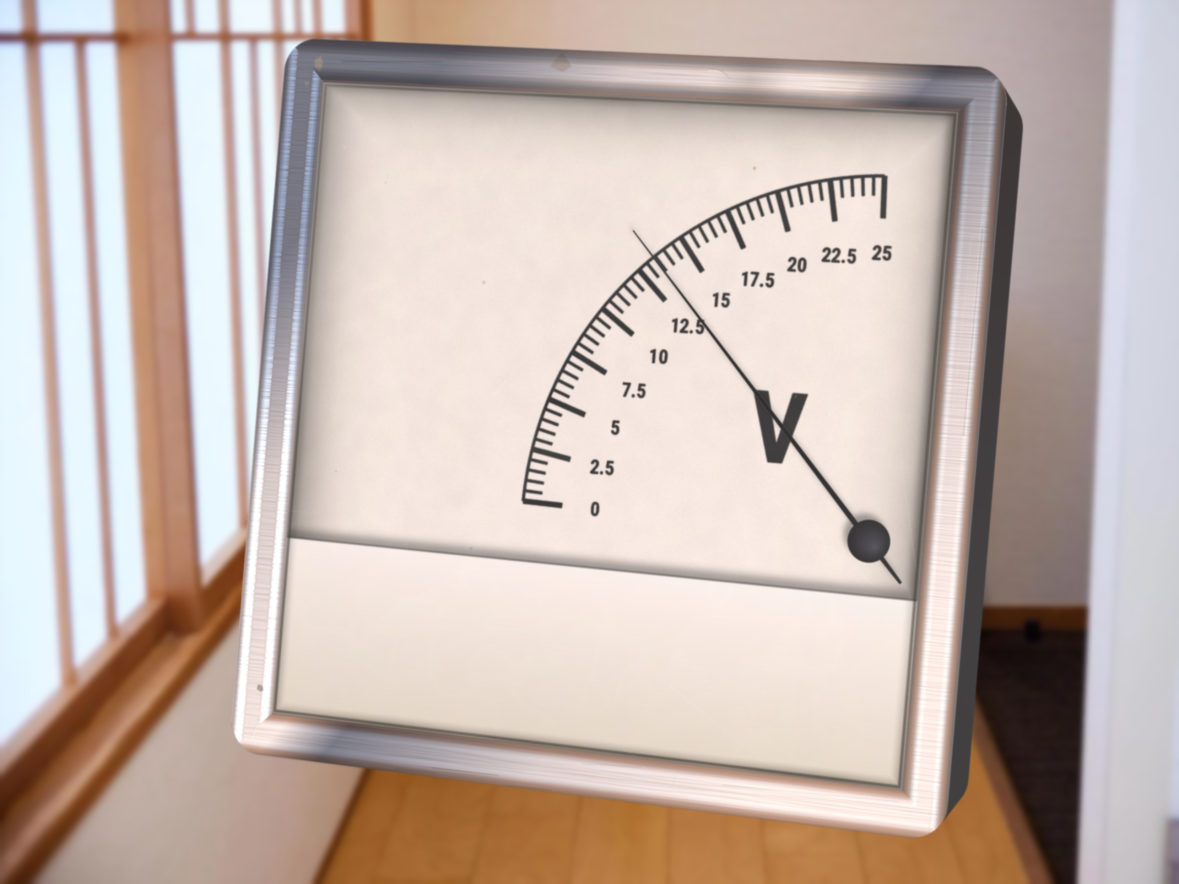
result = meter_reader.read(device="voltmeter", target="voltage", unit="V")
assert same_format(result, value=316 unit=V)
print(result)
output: value=13.5 unit=V
